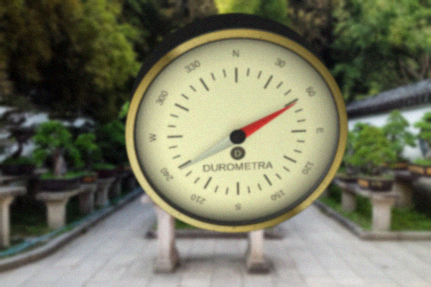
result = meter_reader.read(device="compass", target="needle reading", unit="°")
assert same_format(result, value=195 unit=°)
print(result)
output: value=60 unit=°
